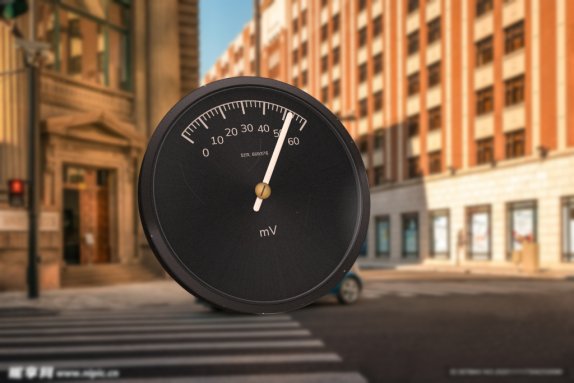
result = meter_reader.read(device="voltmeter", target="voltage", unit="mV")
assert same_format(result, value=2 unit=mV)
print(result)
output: value=52 unit=mV
